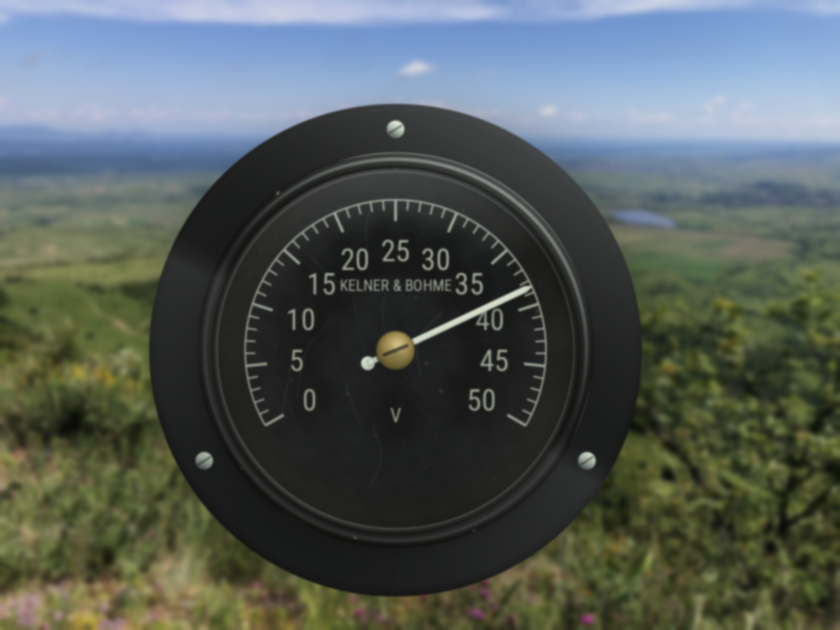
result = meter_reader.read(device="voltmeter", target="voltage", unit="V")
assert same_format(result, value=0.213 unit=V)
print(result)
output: value=38.5 unit=V
